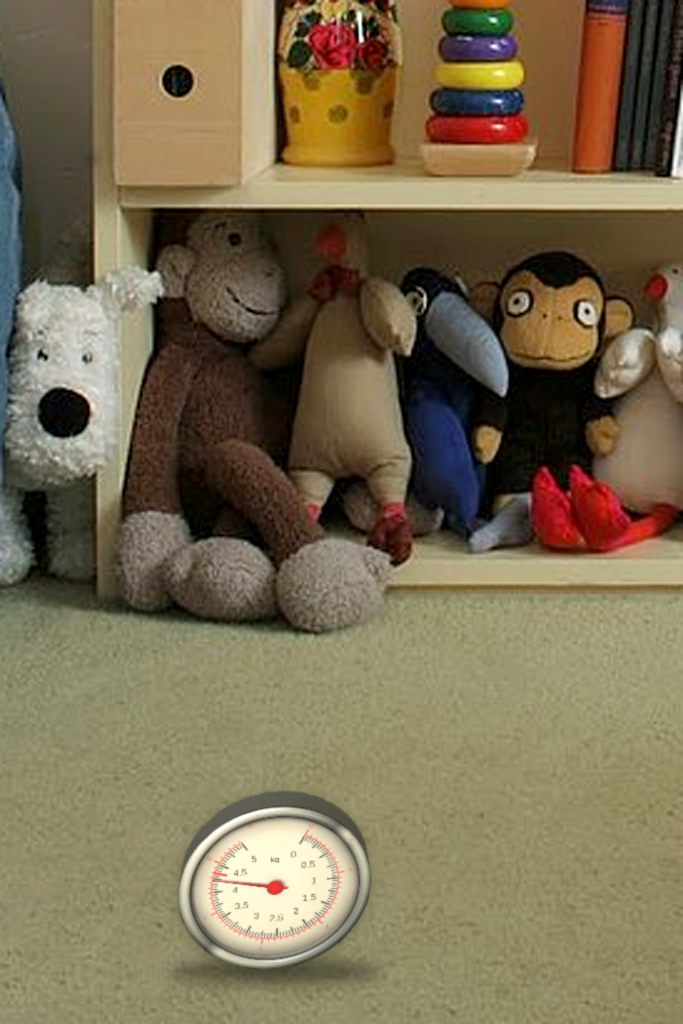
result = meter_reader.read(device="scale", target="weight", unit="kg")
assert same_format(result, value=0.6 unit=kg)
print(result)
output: value=4.25 unit=kg
